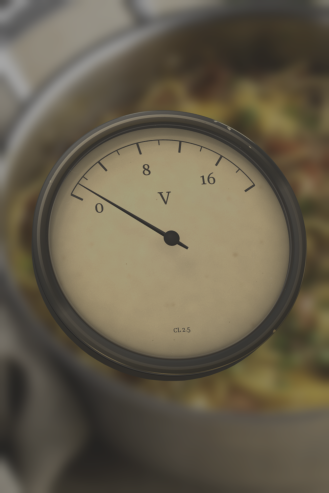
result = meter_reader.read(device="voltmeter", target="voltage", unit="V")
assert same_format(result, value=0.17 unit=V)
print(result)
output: value=1 unit=V
